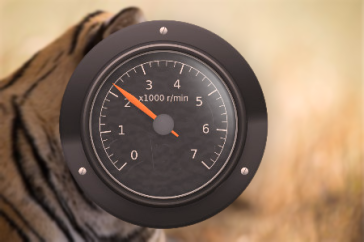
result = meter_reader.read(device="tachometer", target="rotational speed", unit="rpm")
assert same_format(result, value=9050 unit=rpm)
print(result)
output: value=2200 unit=rpm
